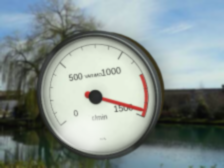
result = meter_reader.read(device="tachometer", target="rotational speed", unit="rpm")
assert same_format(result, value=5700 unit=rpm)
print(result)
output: value=1450 unit=rpm
